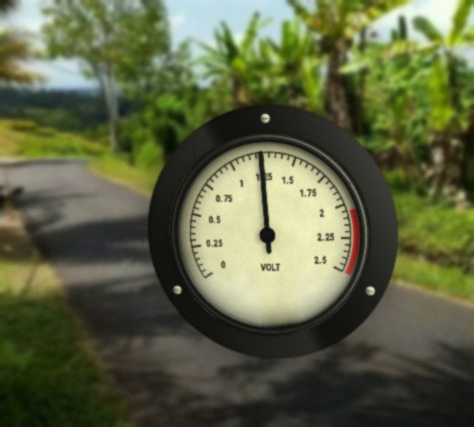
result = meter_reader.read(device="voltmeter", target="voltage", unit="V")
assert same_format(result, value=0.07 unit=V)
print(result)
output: value=1.25 unit=V
